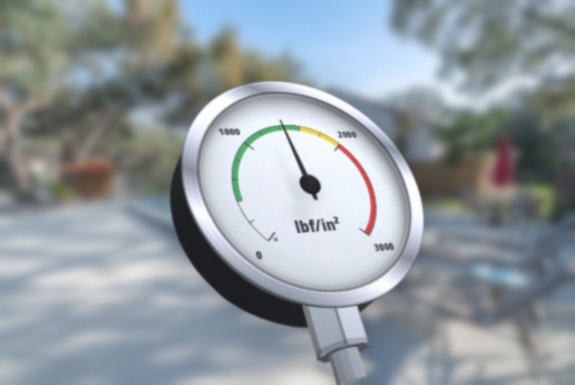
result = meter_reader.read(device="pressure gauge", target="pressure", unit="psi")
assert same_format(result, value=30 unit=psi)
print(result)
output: value=1400 unit=psi
